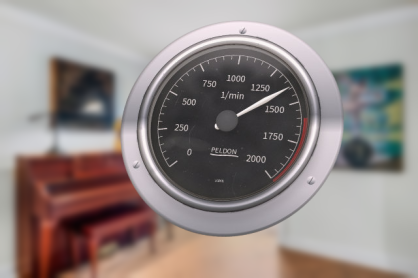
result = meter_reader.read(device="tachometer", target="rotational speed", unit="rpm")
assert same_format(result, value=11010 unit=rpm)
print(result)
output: value=1400 unit=rpm
